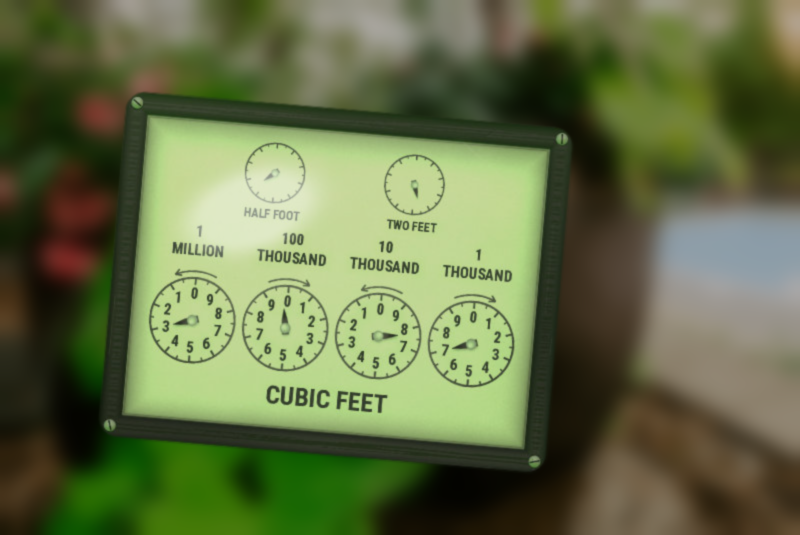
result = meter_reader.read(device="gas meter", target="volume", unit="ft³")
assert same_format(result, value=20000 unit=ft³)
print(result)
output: value=297700 unit=ft³
